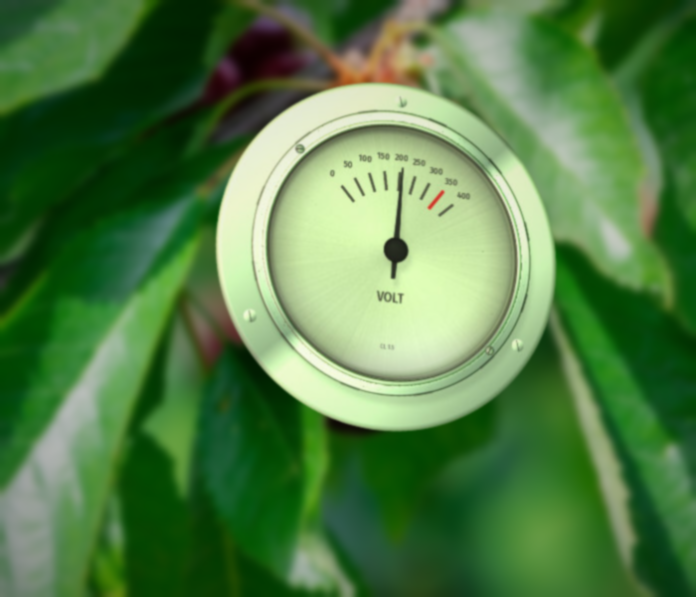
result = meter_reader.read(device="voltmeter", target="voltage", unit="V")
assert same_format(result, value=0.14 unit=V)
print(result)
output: value=200 unit=V
